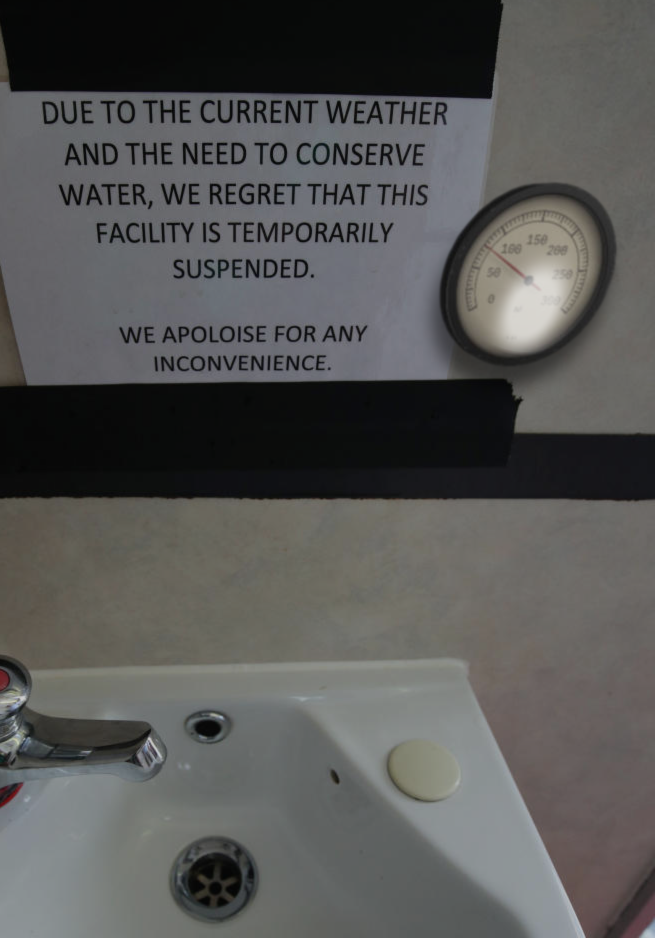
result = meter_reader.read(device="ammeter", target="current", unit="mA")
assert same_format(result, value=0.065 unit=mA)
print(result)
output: value=75 unit=mA
